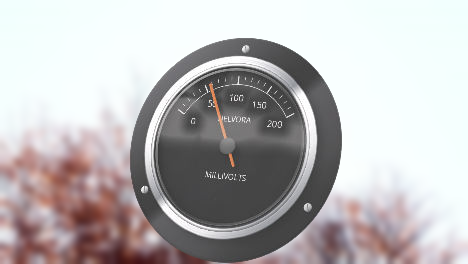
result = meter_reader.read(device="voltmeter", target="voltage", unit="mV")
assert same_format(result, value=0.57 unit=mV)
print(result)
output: value=60 unit=mV
